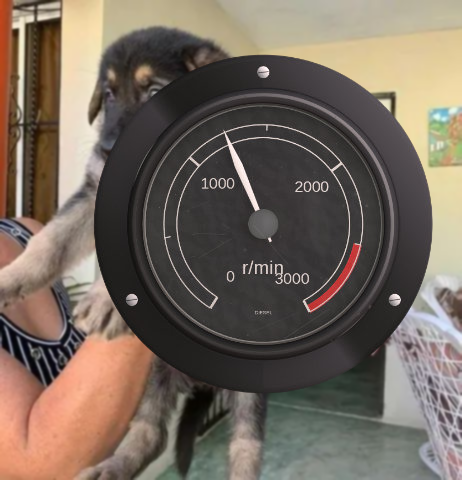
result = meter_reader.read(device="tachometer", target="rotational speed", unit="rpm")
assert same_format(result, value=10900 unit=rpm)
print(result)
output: value=1250 unit=rpm
